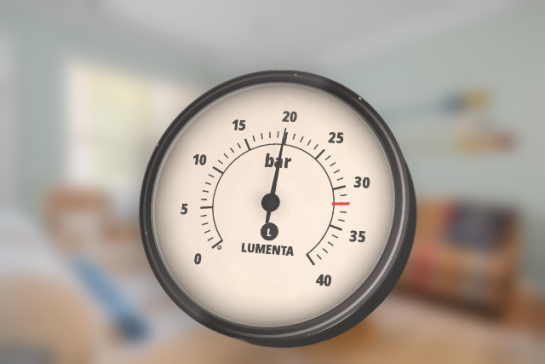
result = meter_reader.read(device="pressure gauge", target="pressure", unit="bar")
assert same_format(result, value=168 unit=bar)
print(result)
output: value=20 unit=bar
